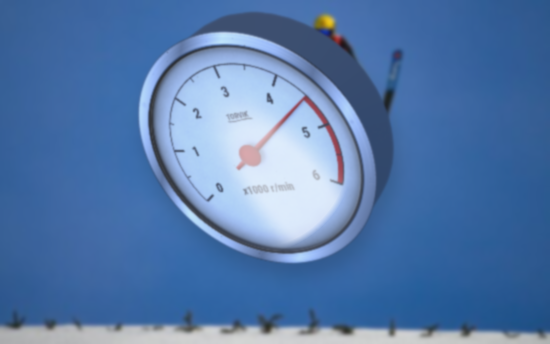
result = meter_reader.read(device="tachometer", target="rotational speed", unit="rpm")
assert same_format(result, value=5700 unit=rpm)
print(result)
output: value=4500 unit=rpm
